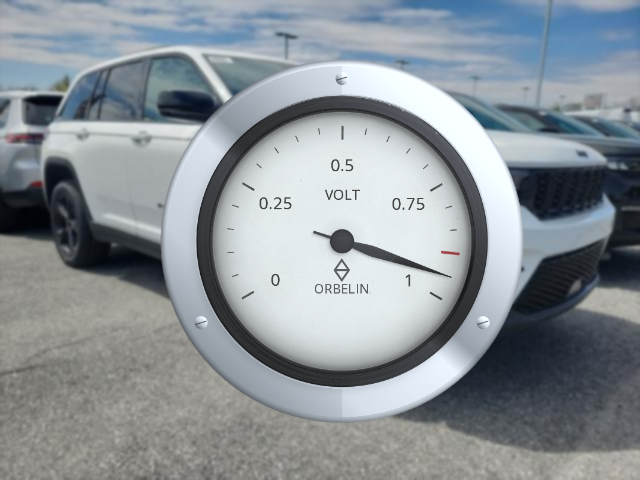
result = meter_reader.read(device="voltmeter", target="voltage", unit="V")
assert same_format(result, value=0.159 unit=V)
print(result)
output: value=0.95 unit=V
